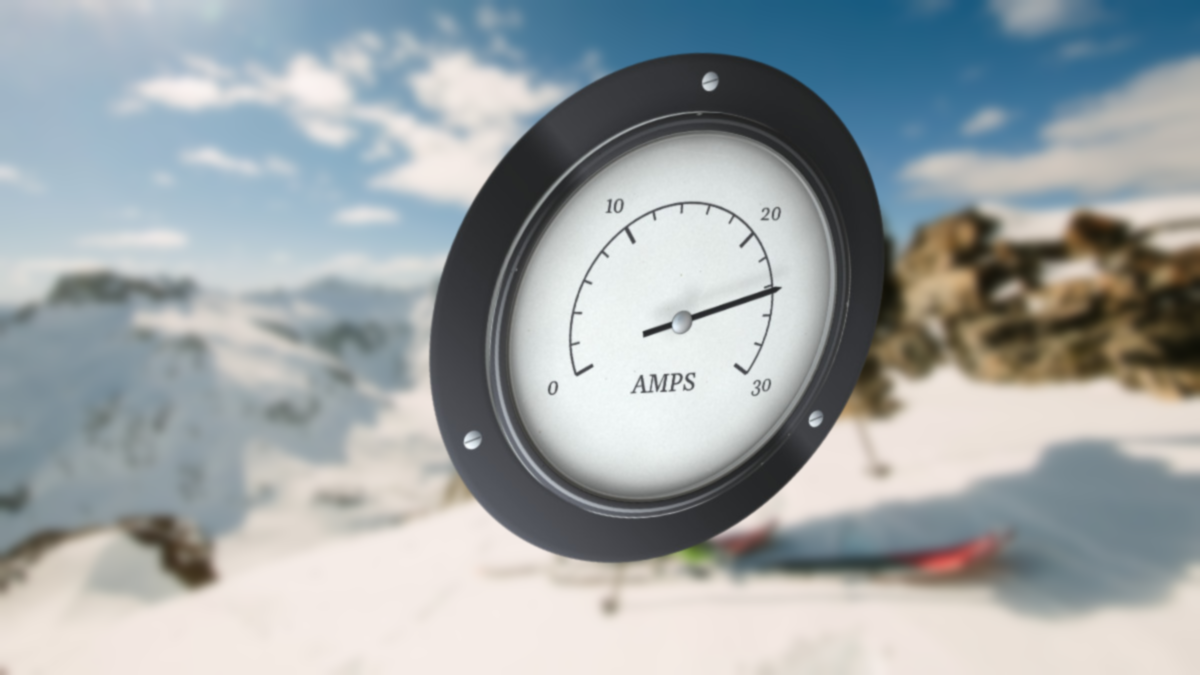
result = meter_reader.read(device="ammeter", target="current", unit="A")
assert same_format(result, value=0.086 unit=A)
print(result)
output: value=24 unit=A
